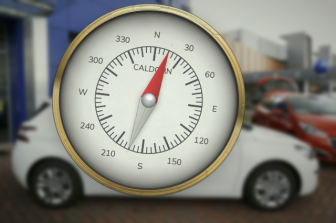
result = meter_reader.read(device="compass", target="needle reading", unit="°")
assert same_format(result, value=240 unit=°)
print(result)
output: value=15 unit=°
